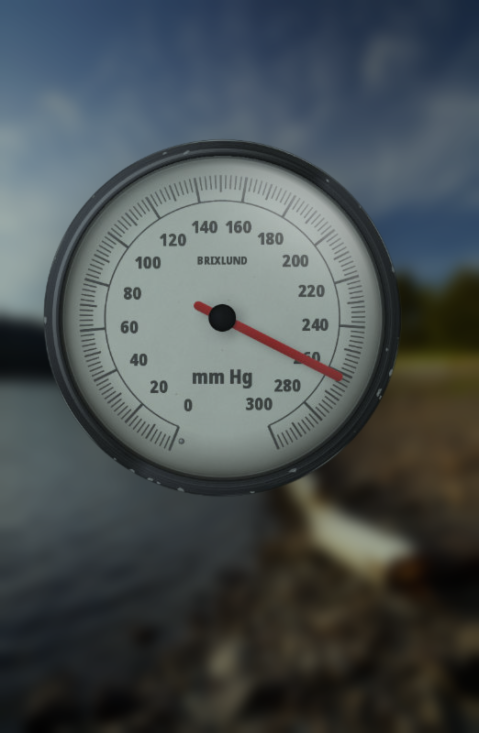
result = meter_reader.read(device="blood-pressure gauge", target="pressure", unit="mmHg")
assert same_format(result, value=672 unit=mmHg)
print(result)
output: value=262 unit=mmHg
